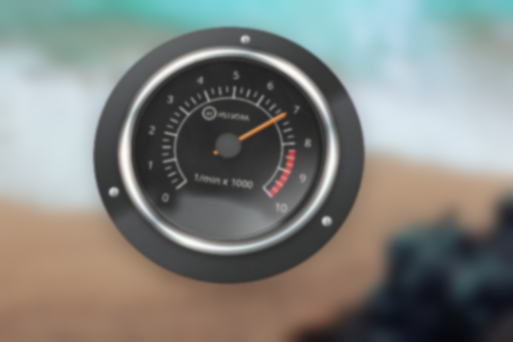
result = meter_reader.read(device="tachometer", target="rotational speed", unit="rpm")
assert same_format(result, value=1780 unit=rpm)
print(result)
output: value=7000 unit=rpm
